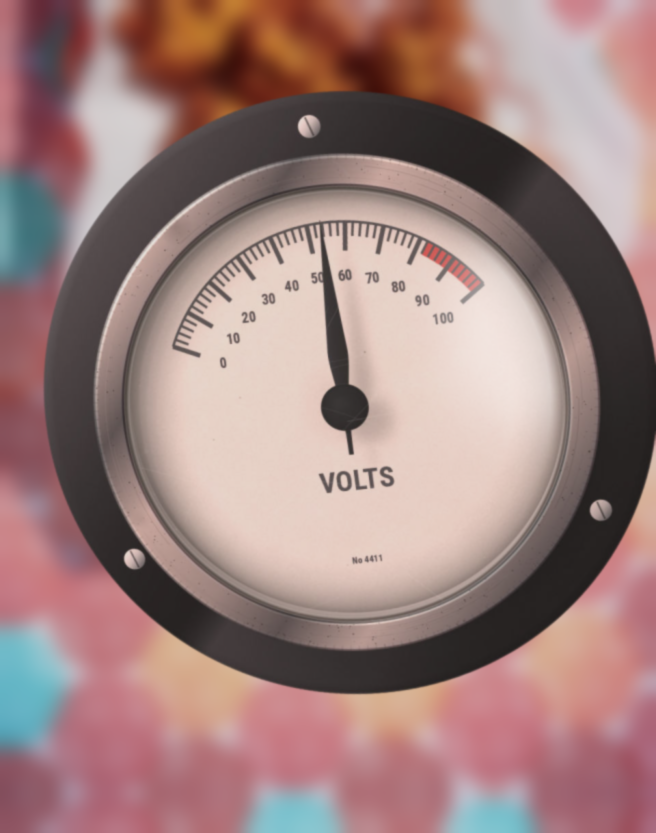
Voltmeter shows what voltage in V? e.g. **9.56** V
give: **54** V
